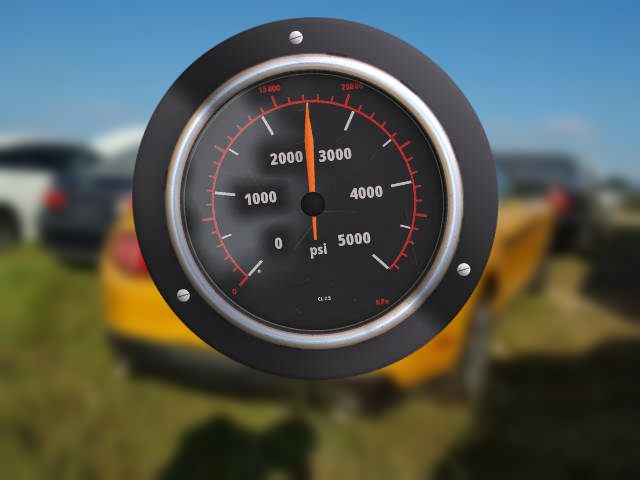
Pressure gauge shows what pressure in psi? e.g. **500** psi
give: **2500** psi
